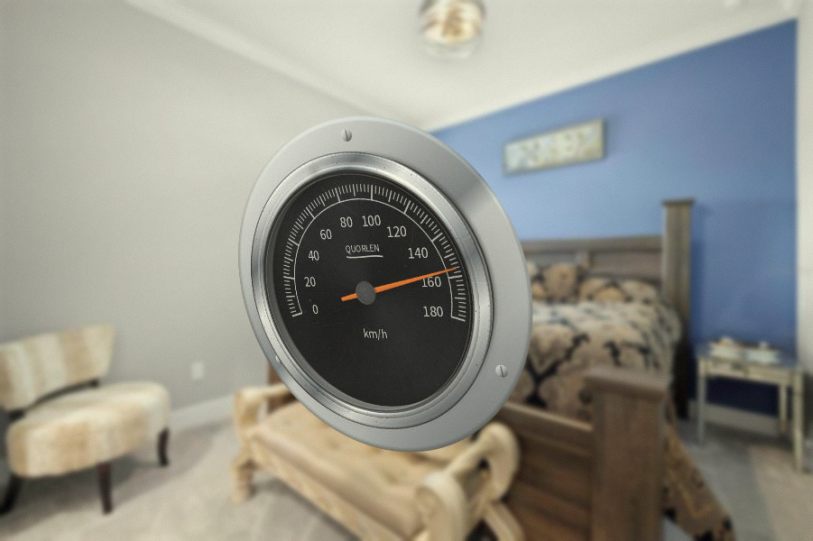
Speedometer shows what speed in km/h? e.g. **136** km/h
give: **156** km/h
